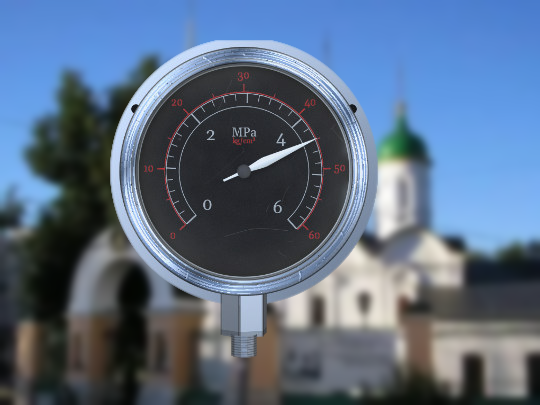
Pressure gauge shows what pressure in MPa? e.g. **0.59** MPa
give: **4.4** MPa
